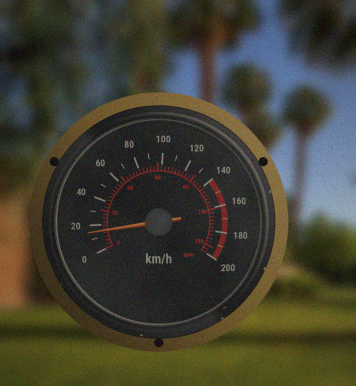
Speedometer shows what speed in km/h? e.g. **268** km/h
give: **15** km/h
